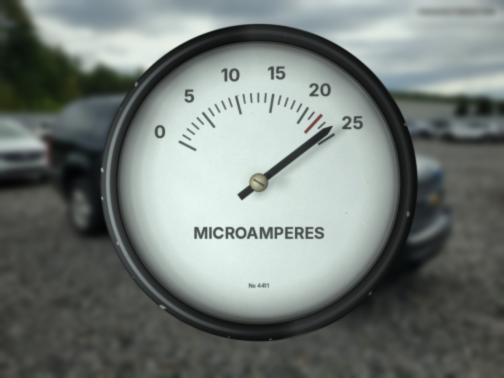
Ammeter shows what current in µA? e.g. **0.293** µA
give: **24** µA
